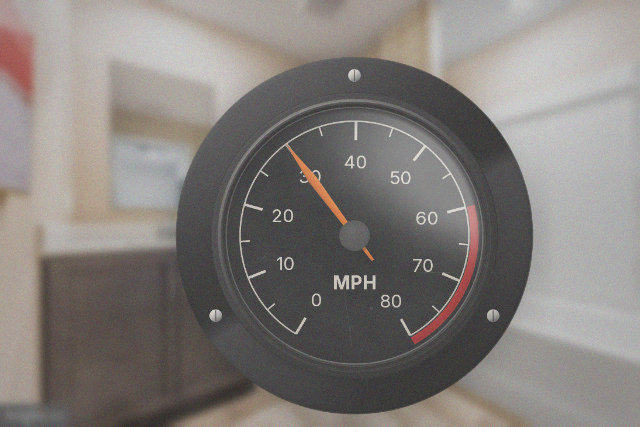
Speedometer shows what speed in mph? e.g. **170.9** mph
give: **30** mph
